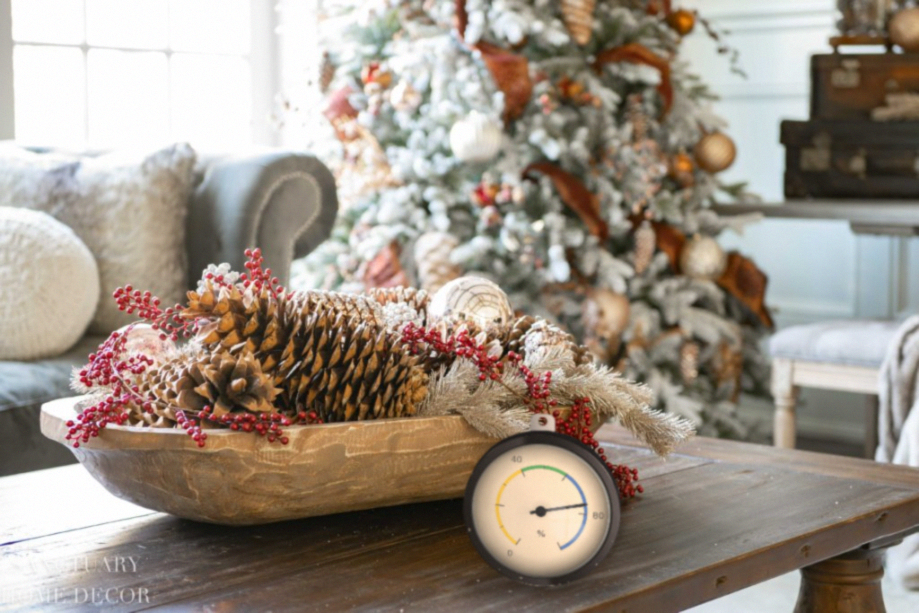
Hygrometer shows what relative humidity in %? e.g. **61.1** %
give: **75** %
